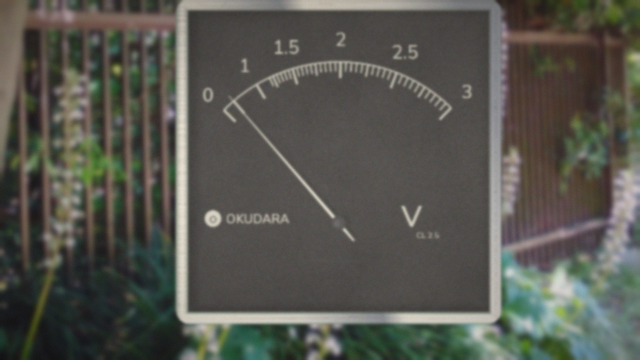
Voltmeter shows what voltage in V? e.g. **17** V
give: **0.5** V
